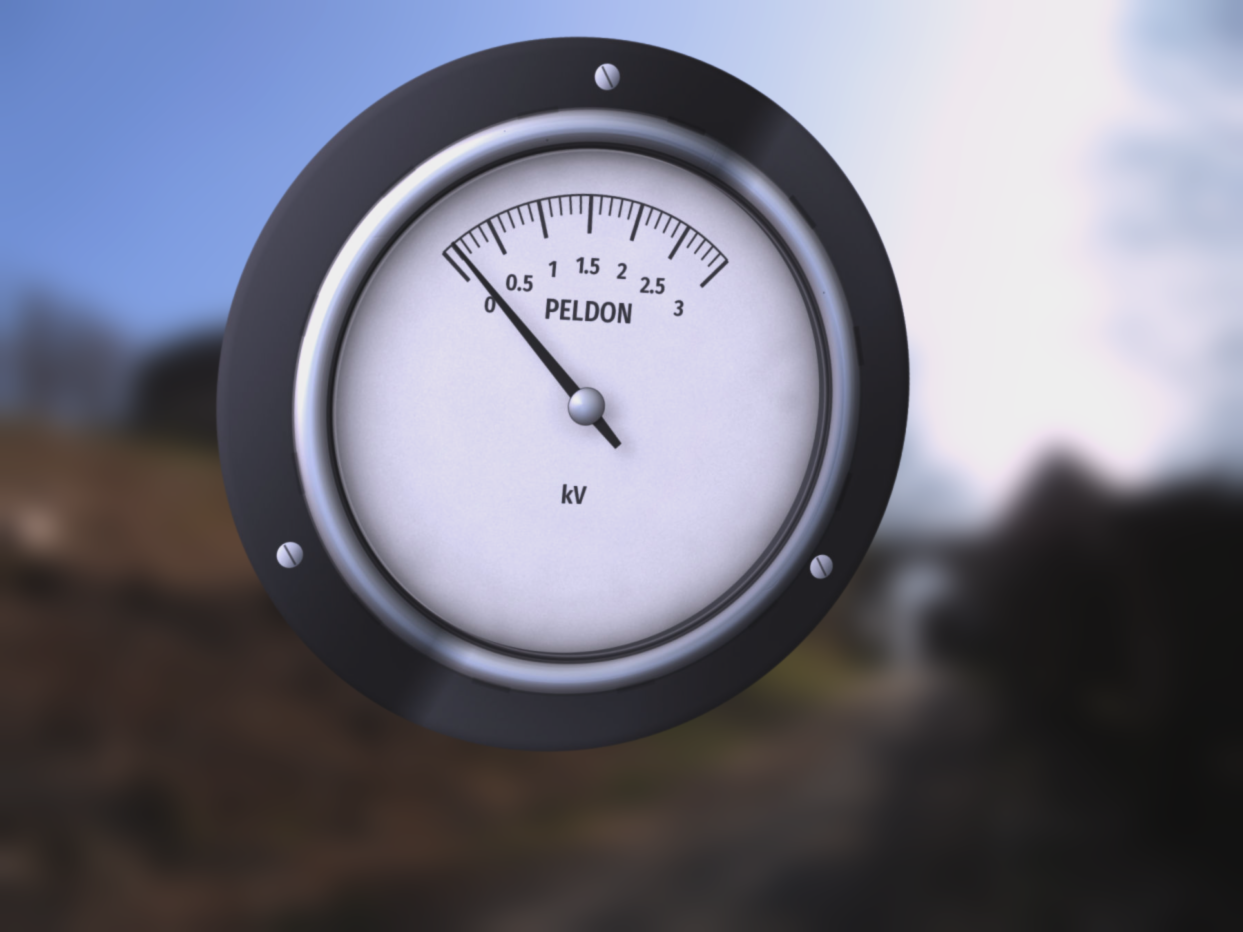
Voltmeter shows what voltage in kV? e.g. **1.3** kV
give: **0.1** kV
